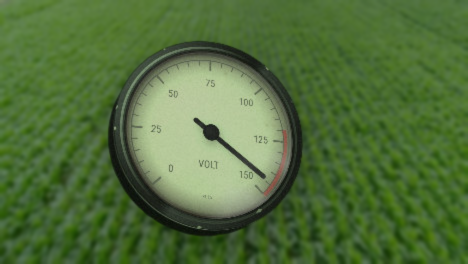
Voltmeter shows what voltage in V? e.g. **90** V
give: **145** V
